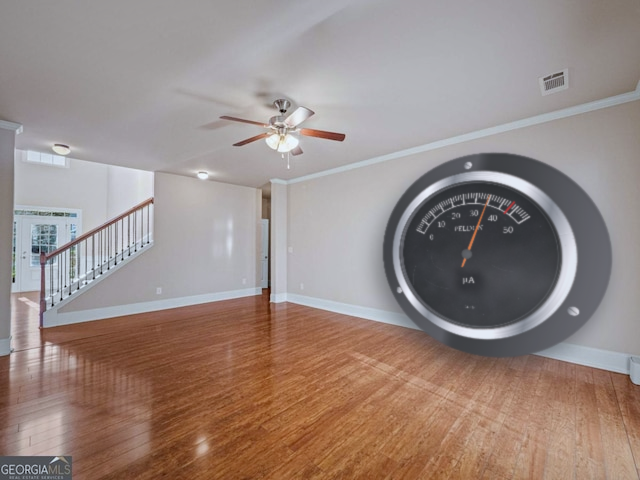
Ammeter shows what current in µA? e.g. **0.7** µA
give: **35** µA
